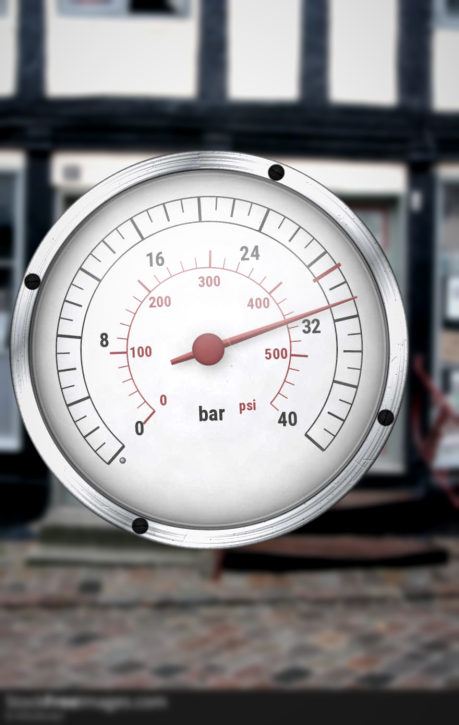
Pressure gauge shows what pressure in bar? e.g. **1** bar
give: **31** bar
